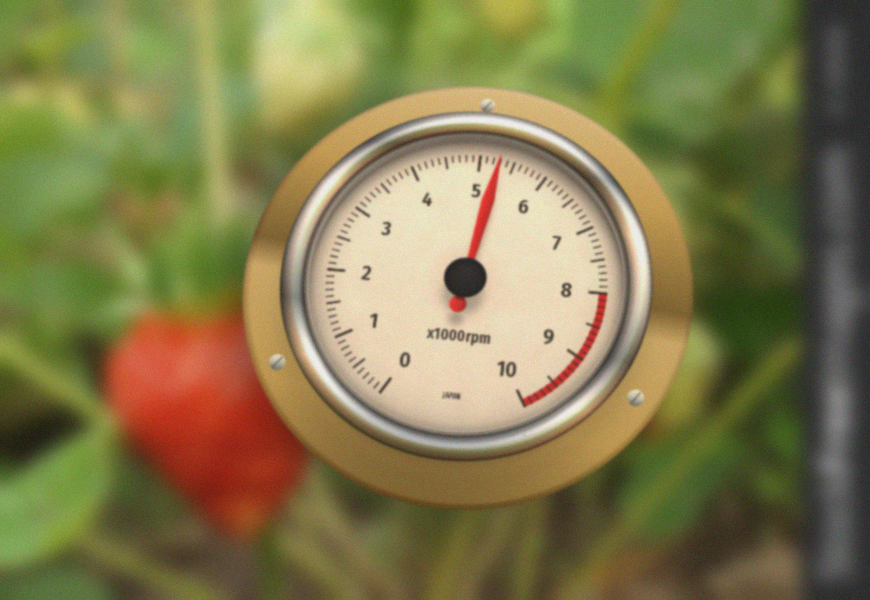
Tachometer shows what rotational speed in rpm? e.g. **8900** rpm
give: **5300** rpm
